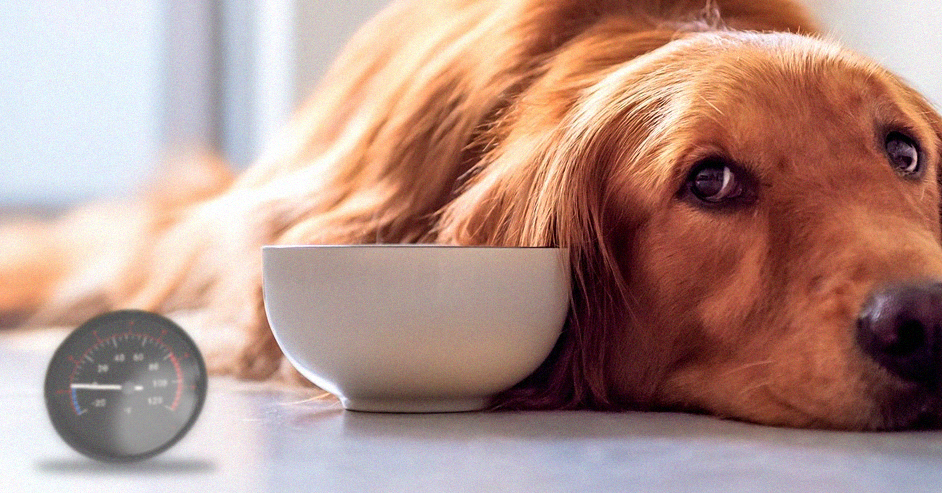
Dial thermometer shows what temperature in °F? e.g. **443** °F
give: **0** °F
